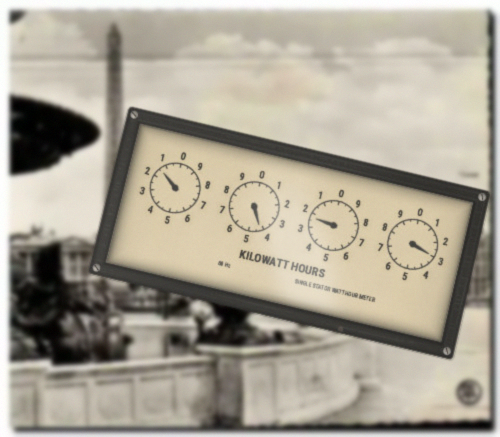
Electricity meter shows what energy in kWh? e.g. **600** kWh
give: **1423** kWh
